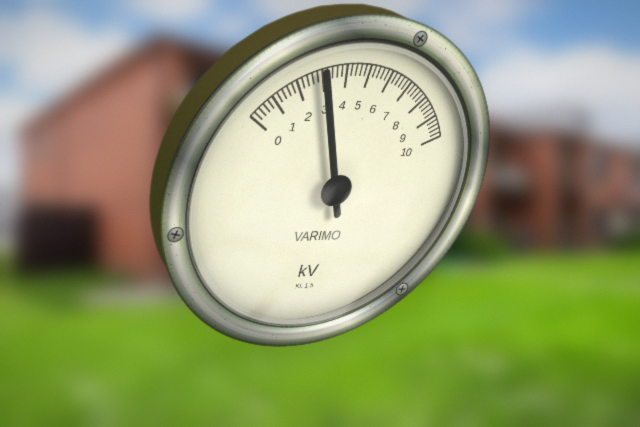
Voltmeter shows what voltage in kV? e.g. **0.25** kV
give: **3** kV
